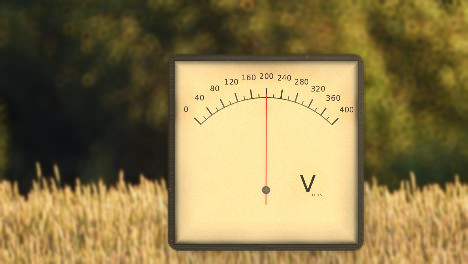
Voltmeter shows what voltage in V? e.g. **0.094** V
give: **200** V
